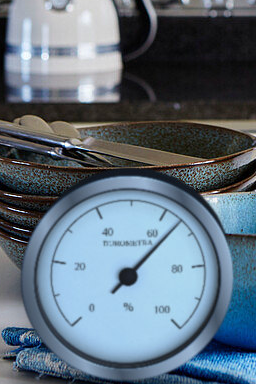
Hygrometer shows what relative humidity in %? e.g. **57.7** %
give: **65** %
